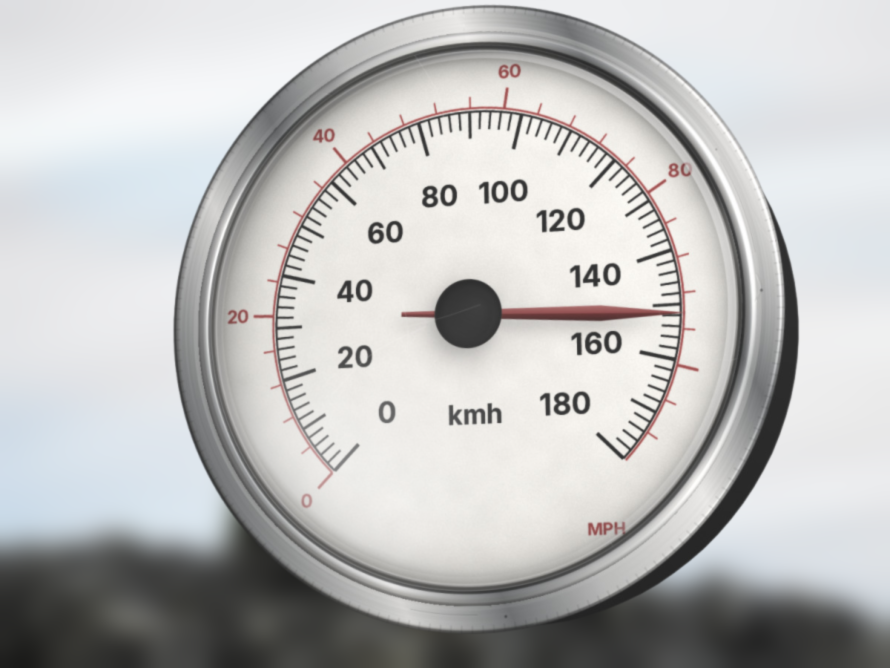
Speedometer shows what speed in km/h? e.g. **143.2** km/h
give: **152** km/h
